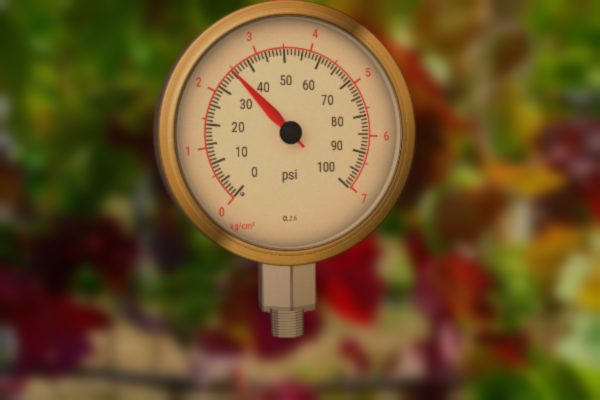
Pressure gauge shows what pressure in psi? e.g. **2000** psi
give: **35** psi
